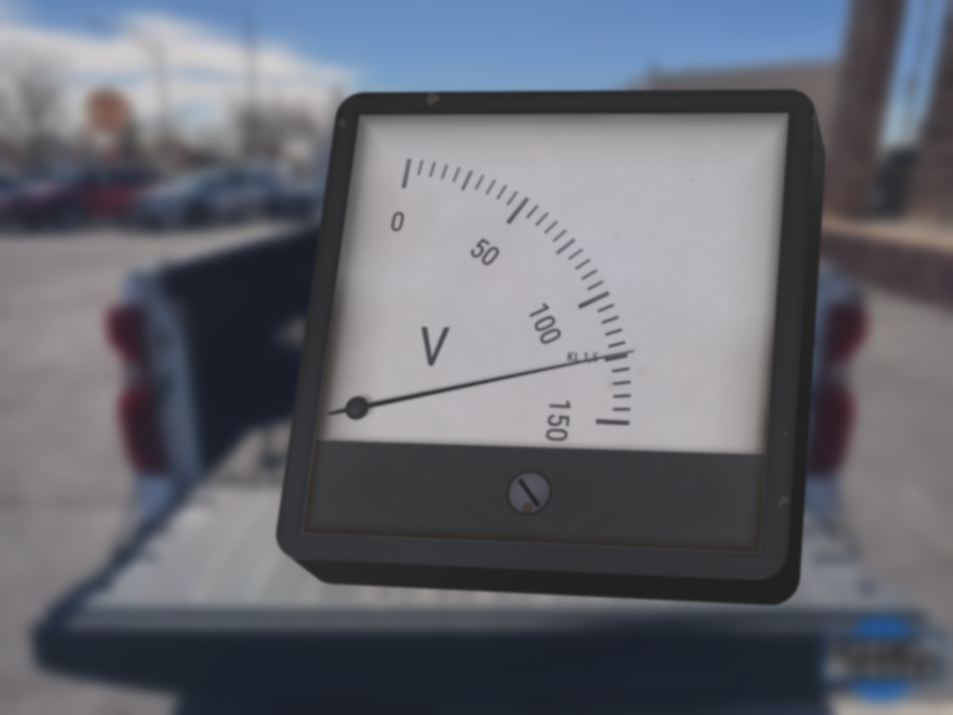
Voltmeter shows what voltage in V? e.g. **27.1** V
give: **125** V
